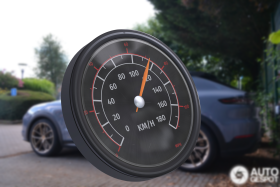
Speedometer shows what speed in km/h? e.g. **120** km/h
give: **115** km/h
